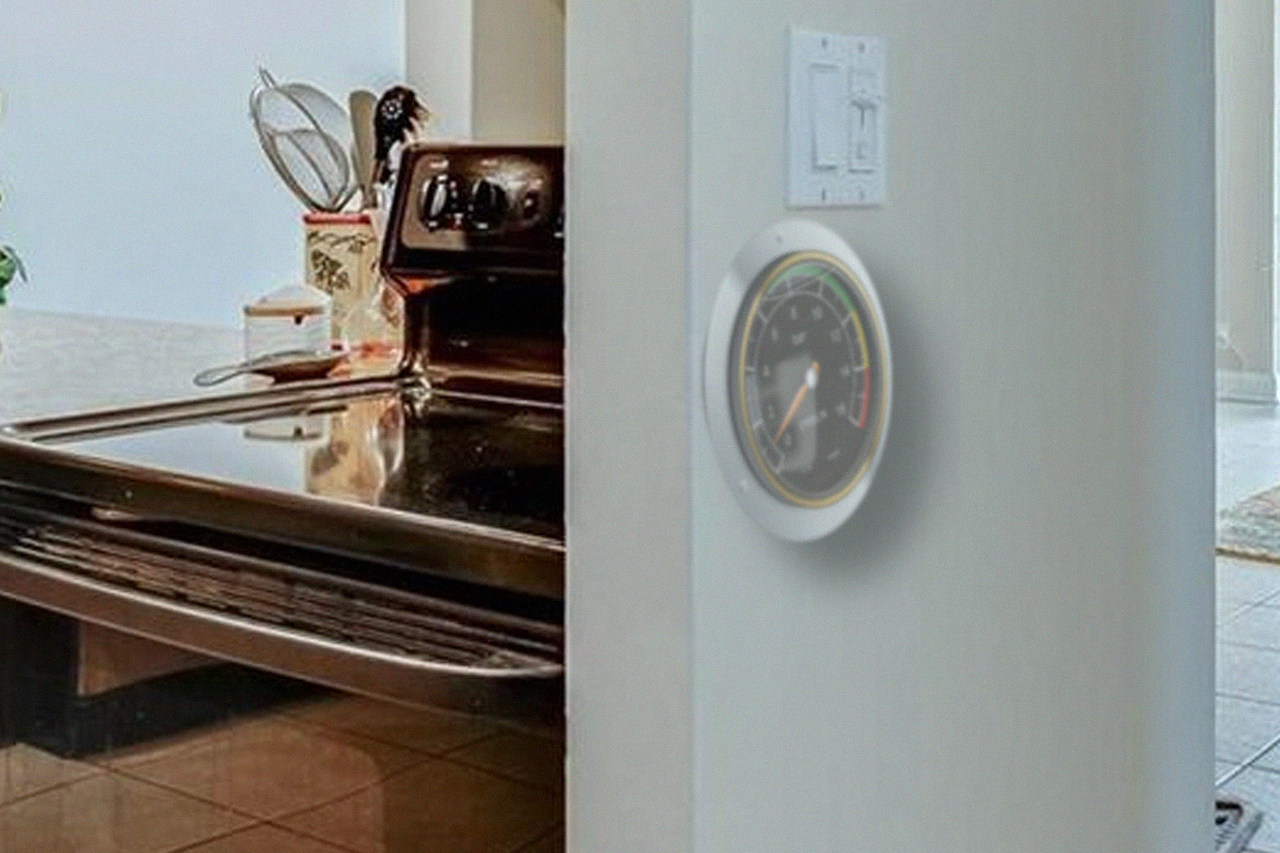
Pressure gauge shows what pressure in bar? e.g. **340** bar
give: **1** bar
